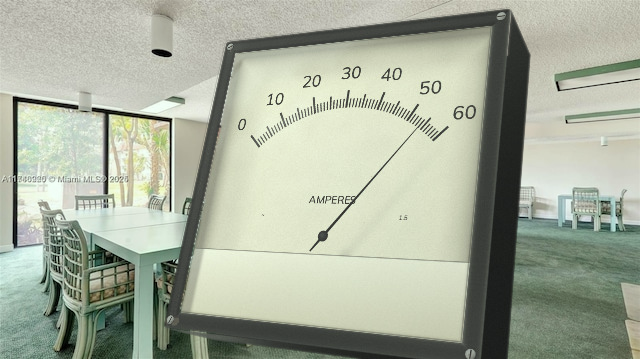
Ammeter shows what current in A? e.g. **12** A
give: **55** A
